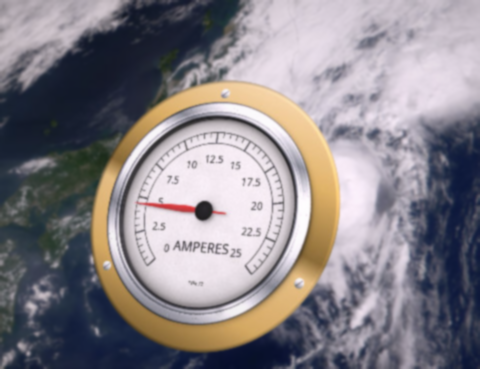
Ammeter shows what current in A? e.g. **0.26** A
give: **4.5** A
